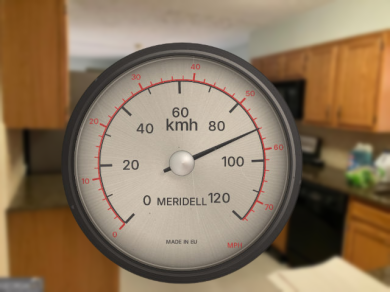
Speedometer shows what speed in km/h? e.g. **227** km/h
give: **90** km/h
